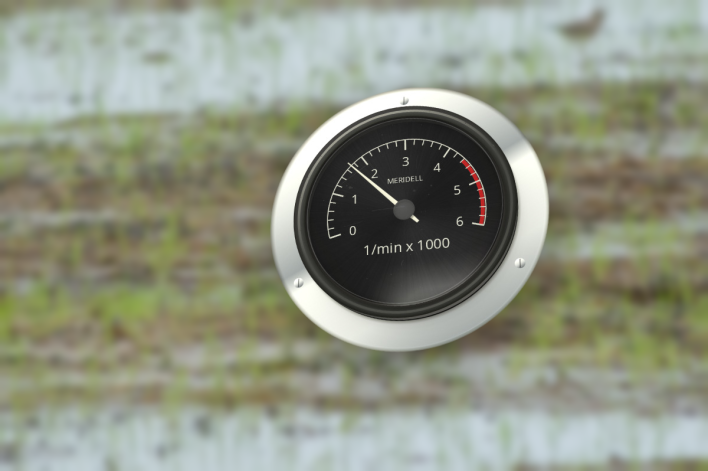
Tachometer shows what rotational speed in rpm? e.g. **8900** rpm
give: **1700** rpm
